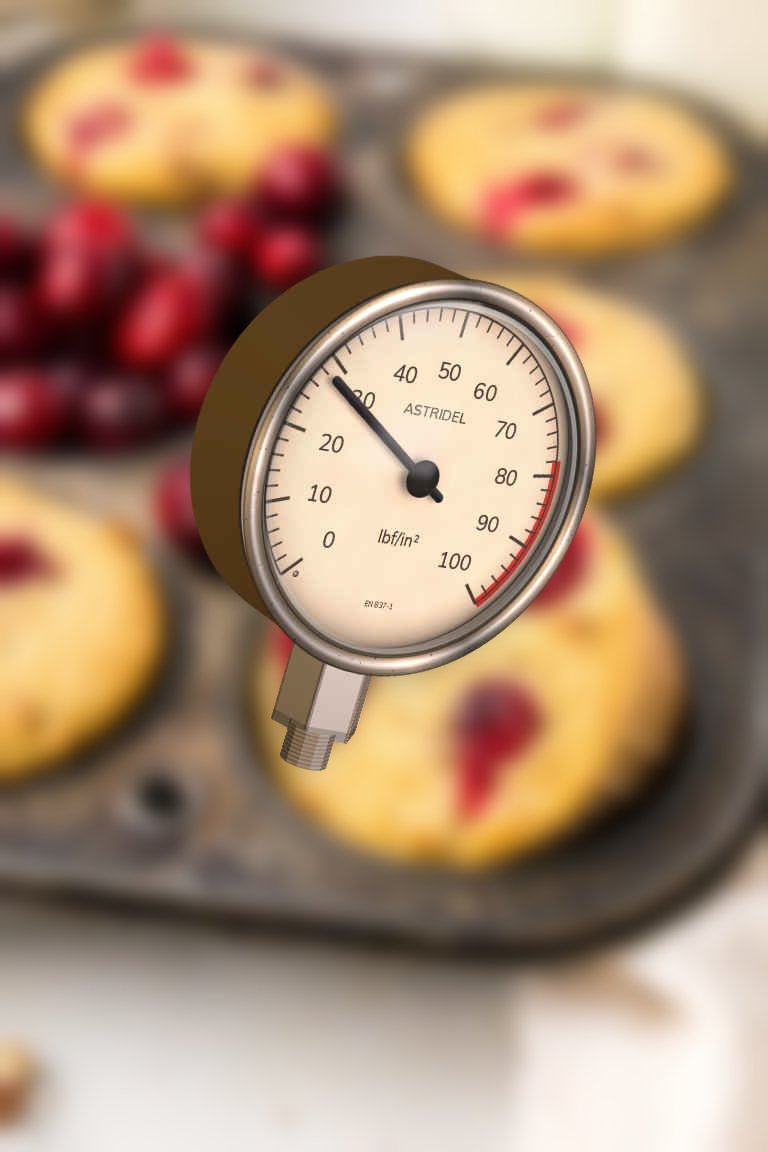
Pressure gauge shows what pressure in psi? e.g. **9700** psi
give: **28** psi
